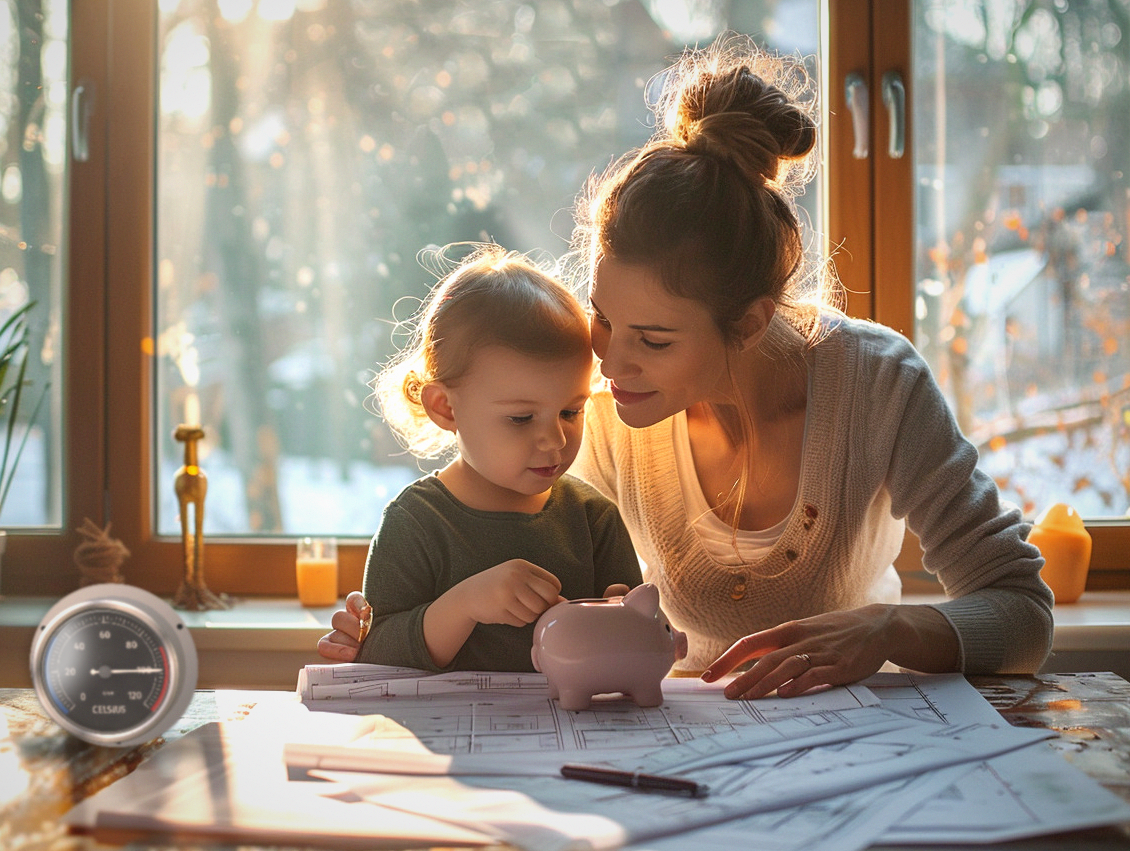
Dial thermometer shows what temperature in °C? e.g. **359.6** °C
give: **100** °C
